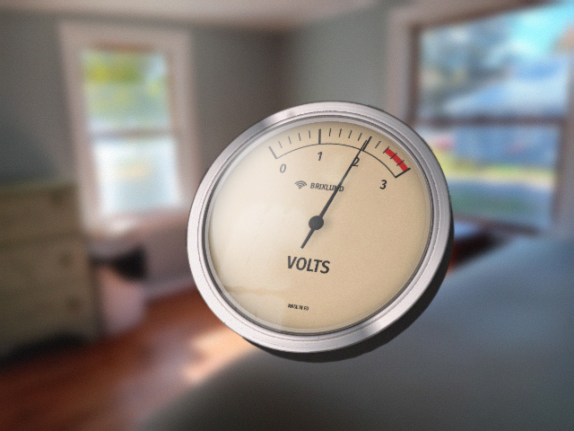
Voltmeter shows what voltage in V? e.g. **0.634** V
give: **2** V
